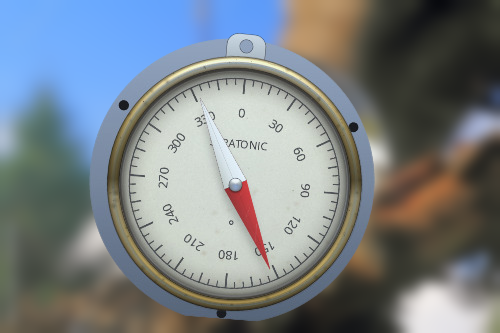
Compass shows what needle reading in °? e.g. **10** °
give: **152.5** °
